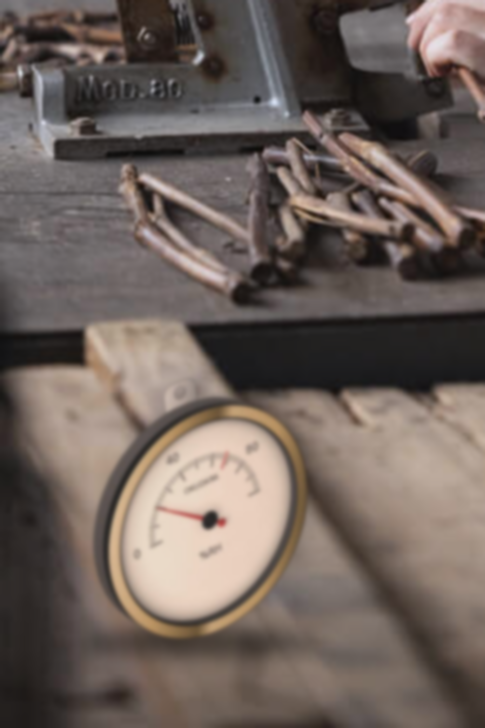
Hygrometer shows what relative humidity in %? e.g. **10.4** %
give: **20** %
